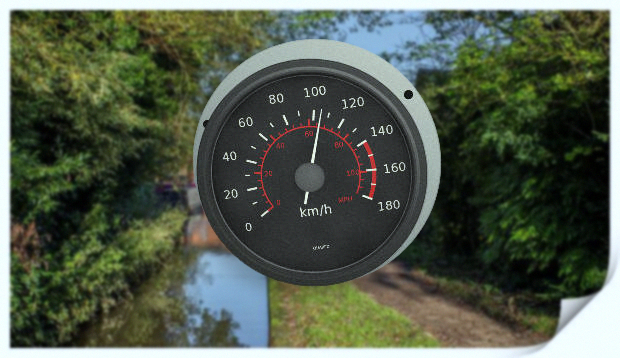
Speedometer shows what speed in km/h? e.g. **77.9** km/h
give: **105** km/h
